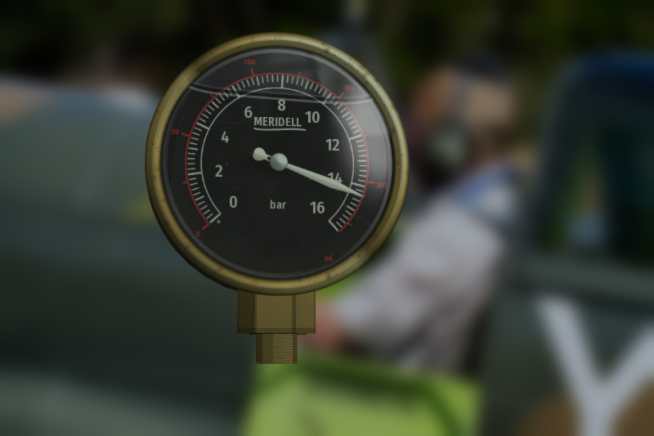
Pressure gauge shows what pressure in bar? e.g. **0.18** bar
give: **14.4** bar
